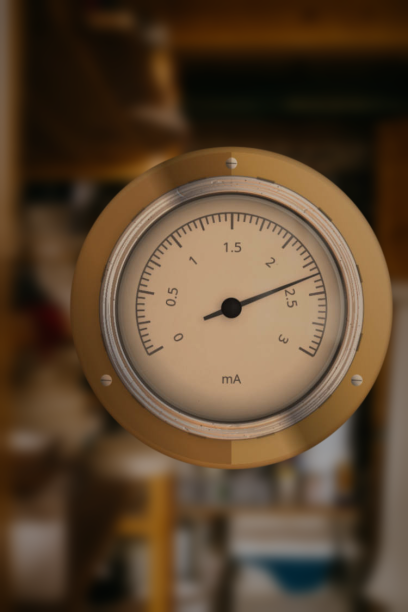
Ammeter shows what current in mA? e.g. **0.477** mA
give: **2.35** mA
